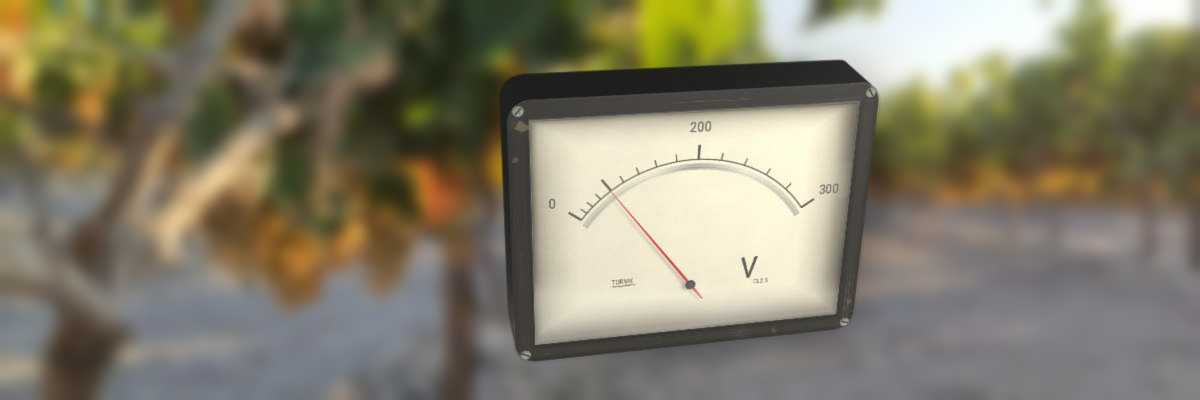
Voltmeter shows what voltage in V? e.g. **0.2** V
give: **100** V
